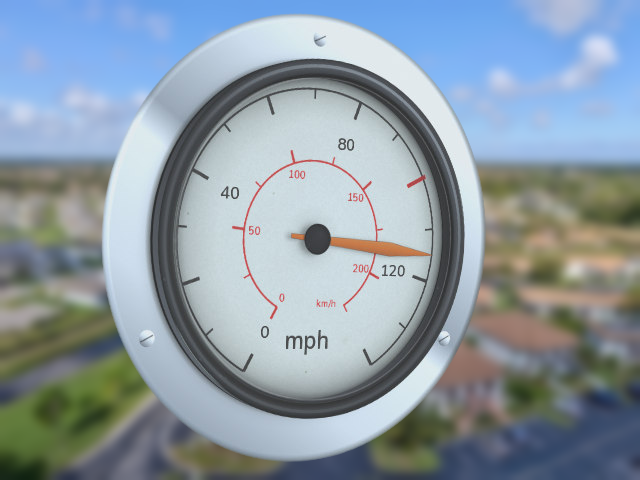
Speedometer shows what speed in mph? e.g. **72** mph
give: **115** mph
